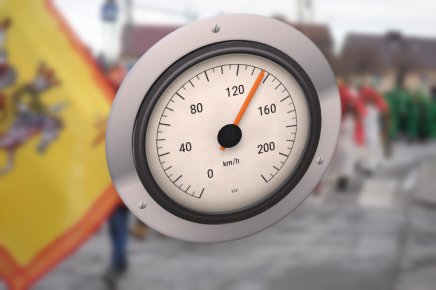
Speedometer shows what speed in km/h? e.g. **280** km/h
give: **135** km/h
